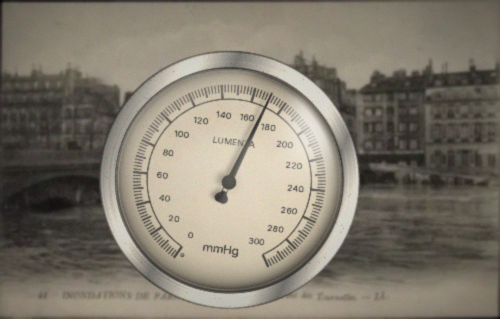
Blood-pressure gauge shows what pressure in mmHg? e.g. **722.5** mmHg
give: **170** mmHg
